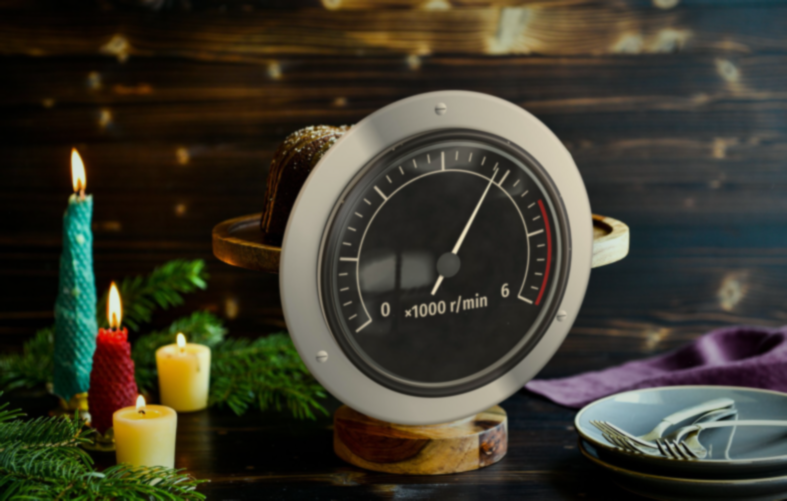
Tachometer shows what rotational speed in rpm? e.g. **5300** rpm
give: **3800** rpm
